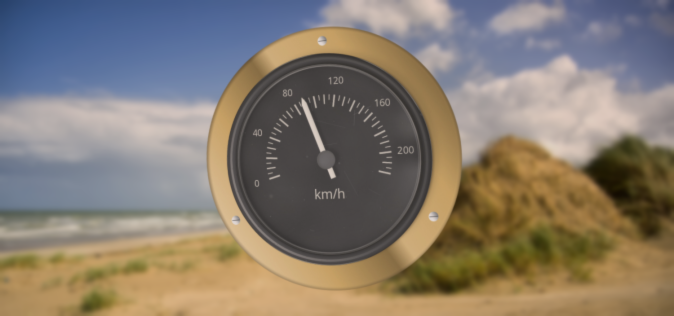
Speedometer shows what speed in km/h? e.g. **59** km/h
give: **90** km/h
